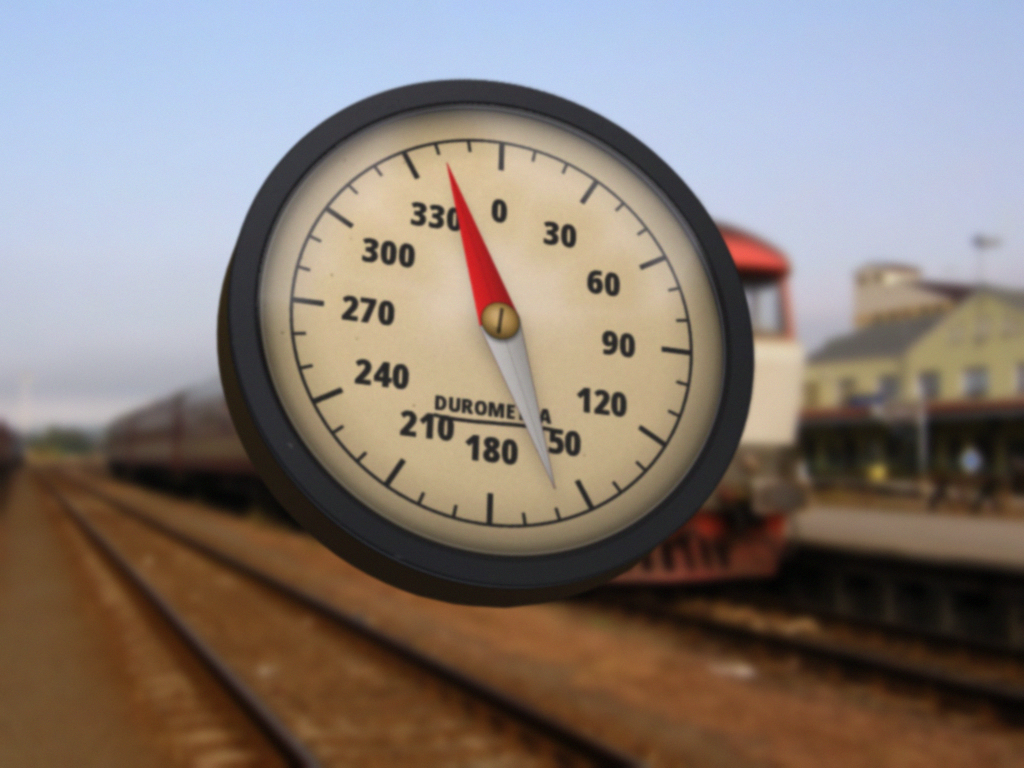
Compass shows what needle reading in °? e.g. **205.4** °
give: **340** °
